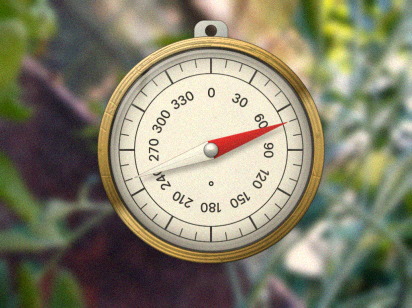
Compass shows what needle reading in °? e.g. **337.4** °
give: **70** °
